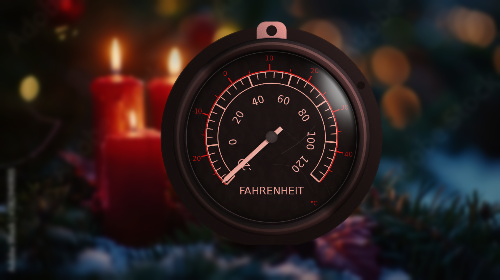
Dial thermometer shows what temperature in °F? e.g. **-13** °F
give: **-18** °F
